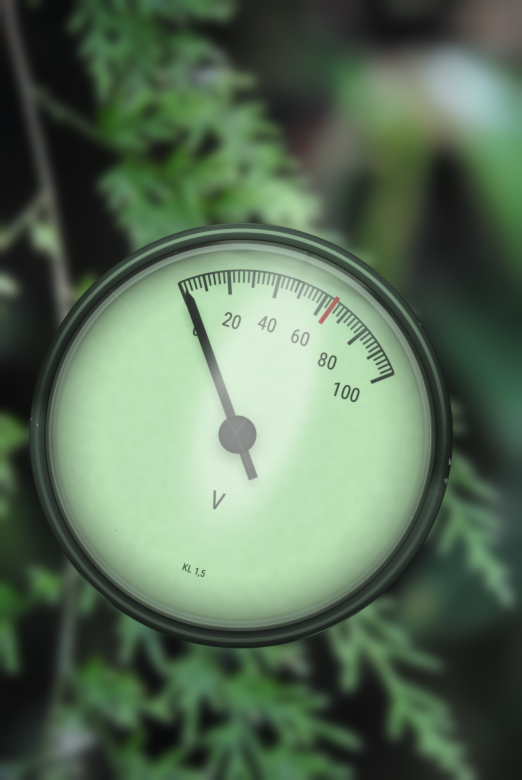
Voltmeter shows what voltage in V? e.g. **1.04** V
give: **2** V
